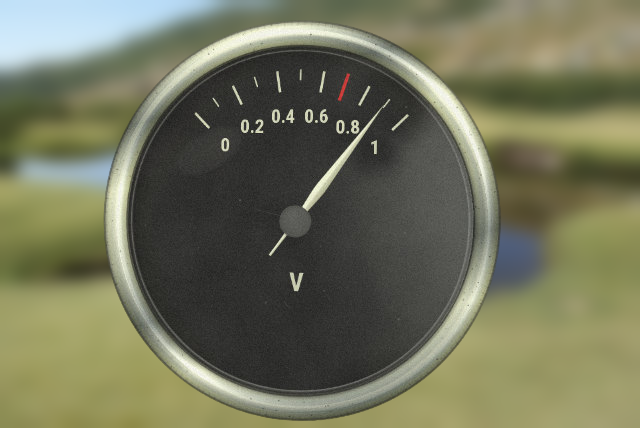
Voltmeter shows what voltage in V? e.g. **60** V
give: **0.9** V
